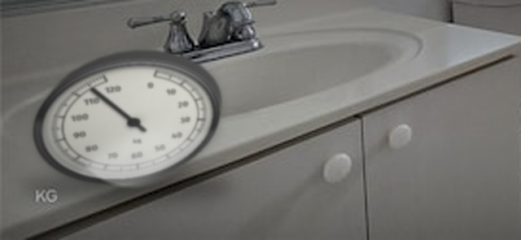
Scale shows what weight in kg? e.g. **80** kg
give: **115** kg
